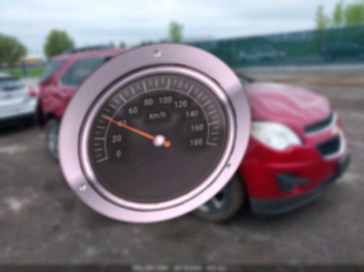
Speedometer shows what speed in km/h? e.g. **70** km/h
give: **40** km/h
